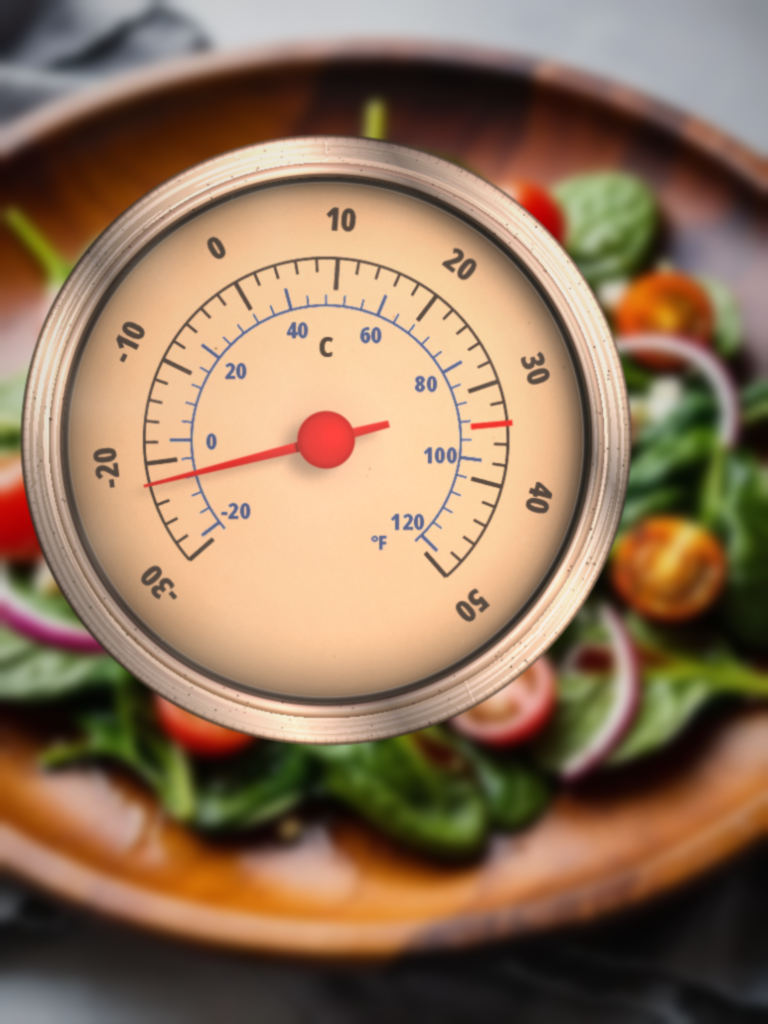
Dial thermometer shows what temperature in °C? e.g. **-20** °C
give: **-22** °C
